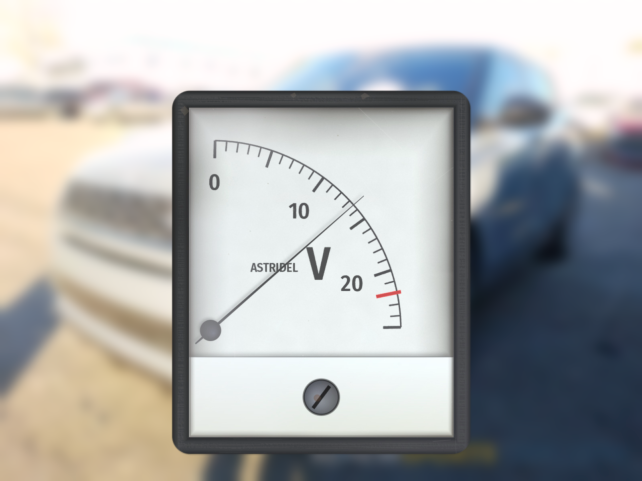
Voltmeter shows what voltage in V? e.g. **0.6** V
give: **13.5** V
